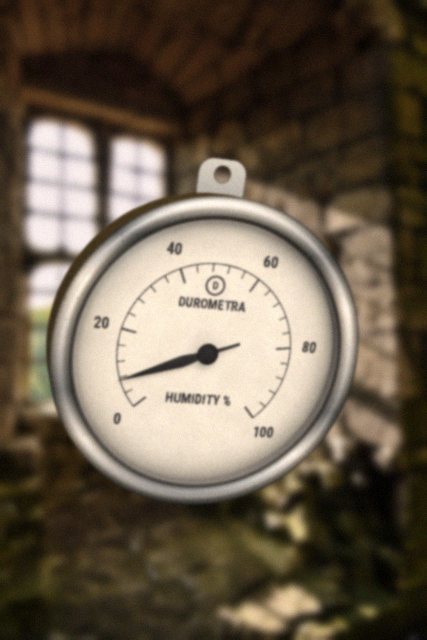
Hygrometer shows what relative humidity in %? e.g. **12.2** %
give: **8** %
